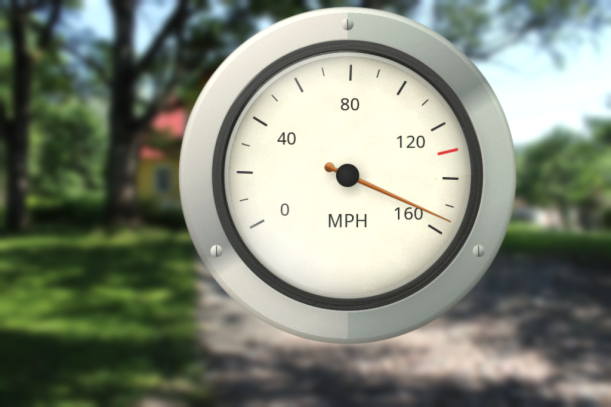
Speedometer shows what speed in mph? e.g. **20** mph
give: **155** mph
